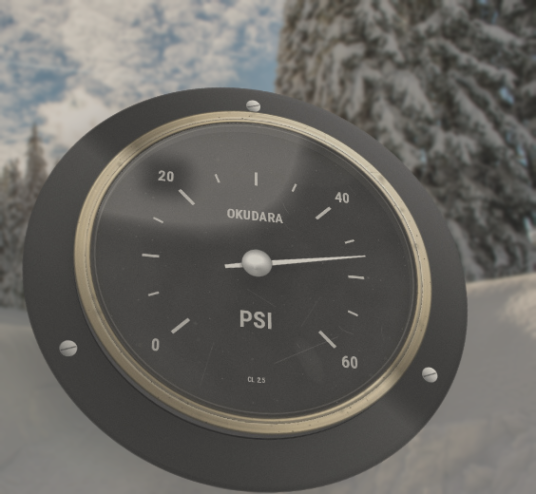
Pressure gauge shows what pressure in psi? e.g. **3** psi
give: **47.5** psi
